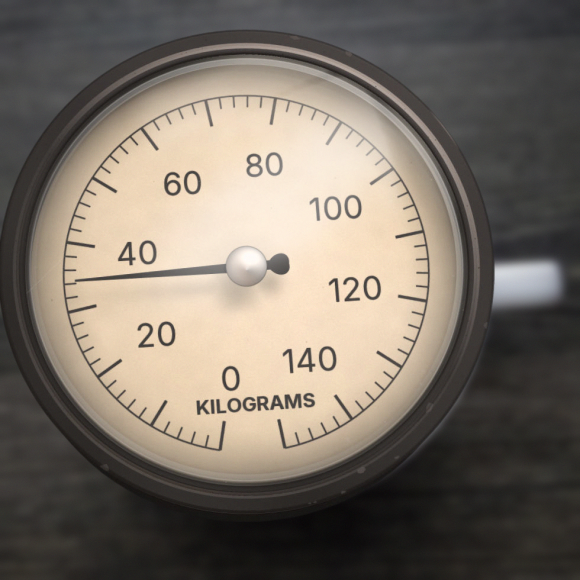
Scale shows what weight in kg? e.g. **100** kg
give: **34** kg
